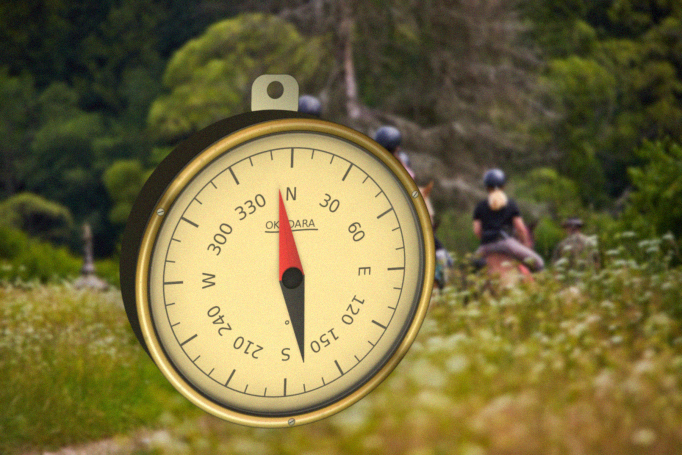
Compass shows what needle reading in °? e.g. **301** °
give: **350** °
